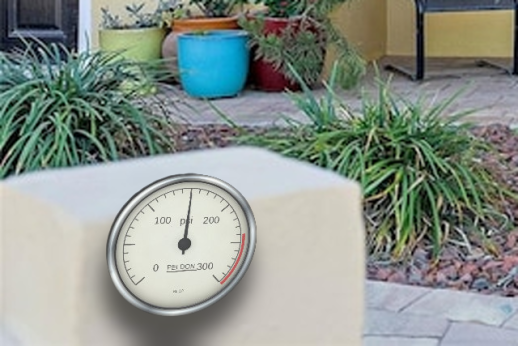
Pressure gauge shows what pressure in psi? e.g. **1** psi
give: **150** psi
